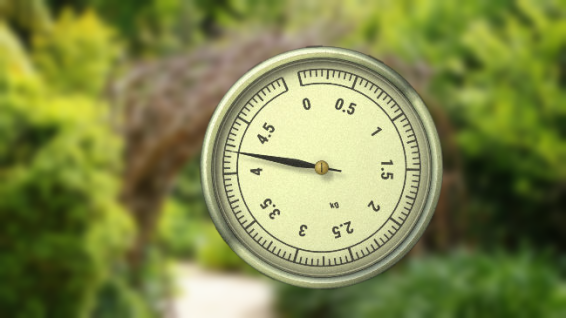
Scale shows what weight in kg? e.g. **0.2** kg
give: **4.2** kg
